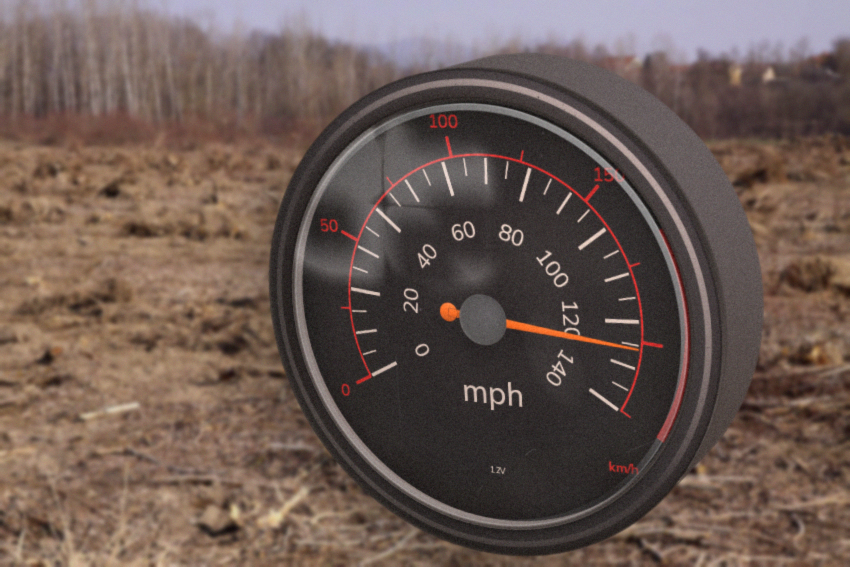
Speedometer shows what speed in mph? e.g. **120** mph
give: **125** mph
